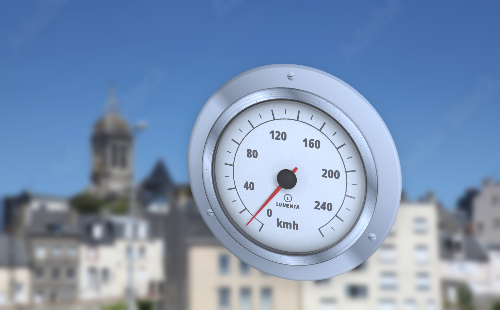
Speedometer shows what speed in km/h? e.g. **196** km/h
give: **10** km/h
